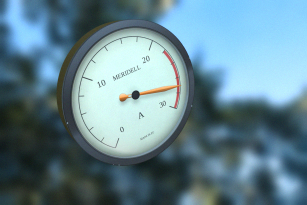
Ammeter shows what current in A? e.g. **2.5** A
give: **27** A
